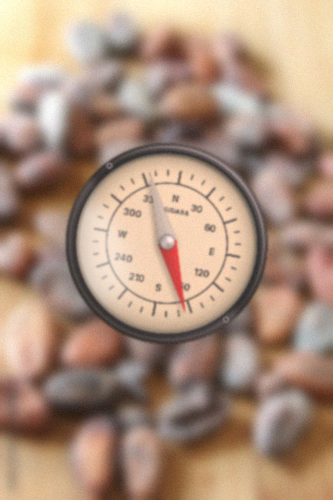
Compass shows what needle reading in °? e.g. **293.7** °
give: **155** °
